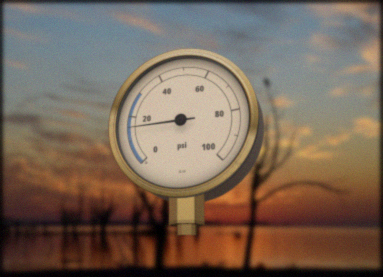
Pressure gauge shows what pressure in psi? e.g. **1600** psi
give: **15** psi
